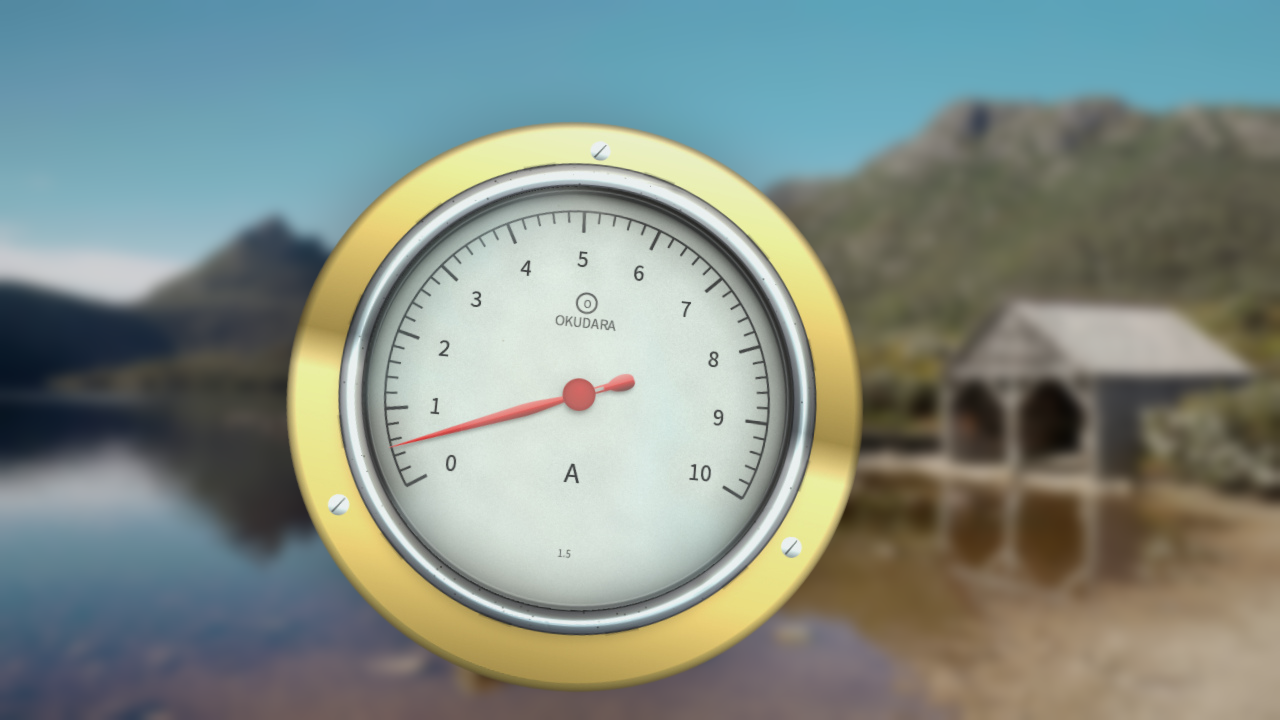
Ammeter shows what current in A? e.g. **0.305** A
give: **0.5** A
